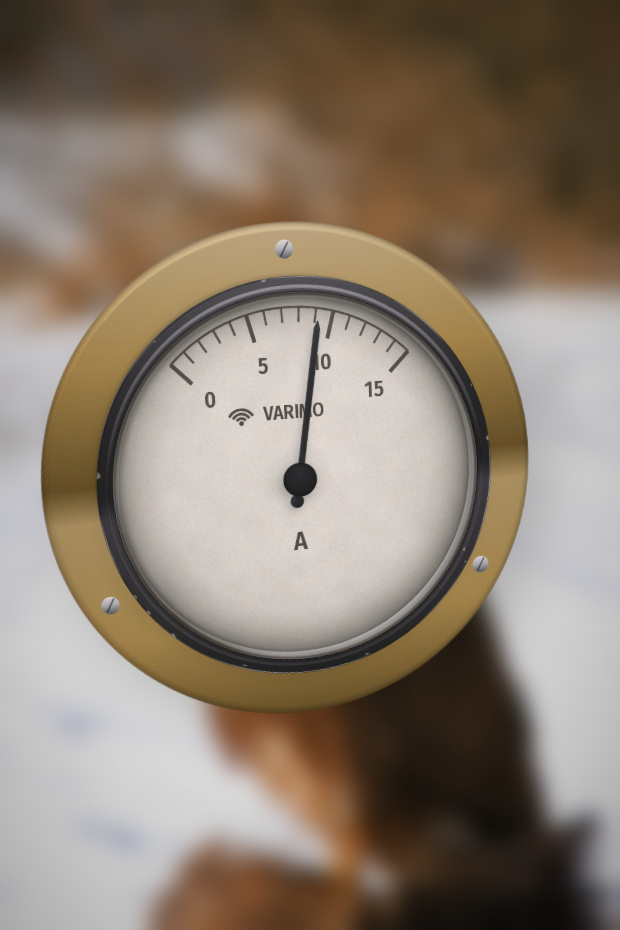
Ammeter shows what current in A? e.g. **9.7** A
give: **9** A
